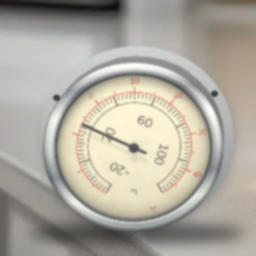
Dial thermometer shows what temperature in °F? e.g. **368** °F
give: **20** °F
